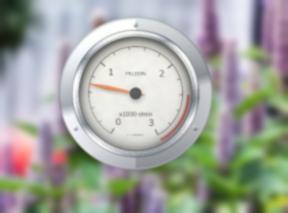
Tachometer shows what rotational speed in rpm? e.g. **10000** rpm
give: **700** rpm
